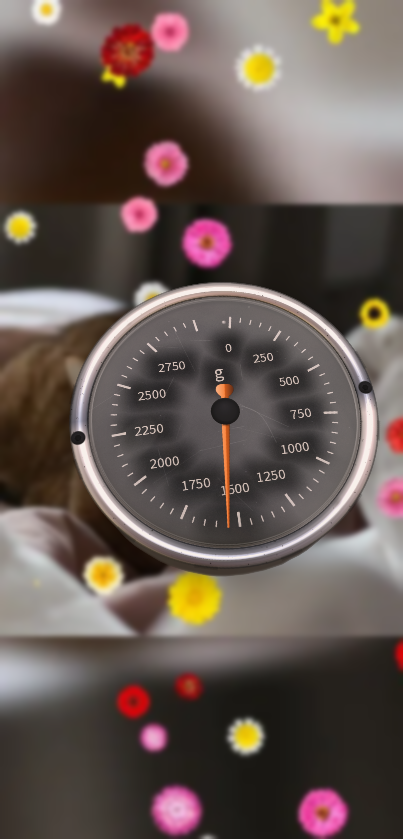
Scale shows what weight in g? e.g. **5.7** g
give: **1550** g
